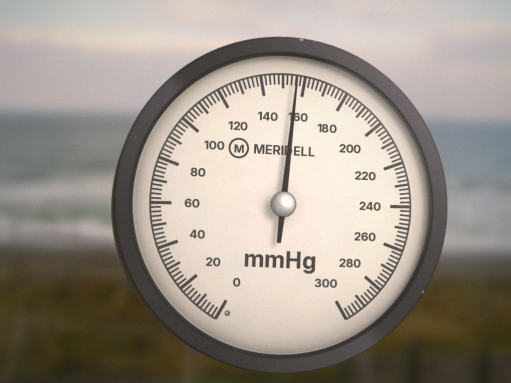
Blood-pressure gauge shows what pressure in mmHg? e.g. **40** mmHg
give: **156** mmHg
